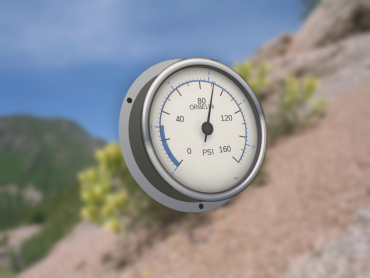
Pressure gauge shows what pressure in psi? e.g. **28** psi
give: **90** psi
